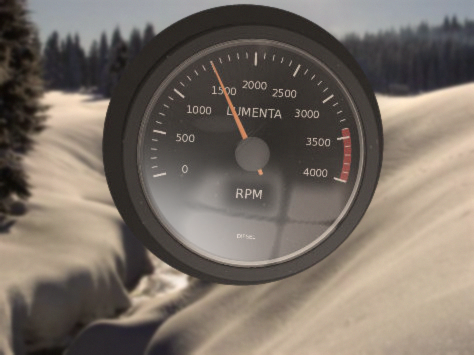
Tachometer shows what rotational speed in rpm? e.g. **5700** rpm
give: **1500** rpm
